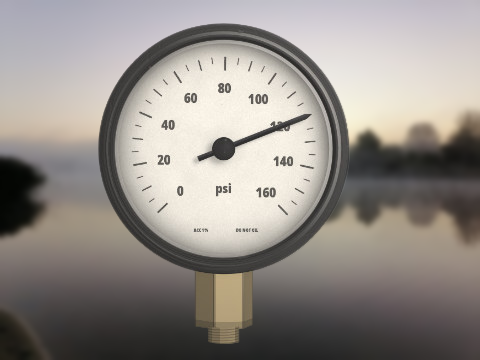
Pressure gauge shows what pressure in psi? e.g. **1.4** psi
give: **120** psi
